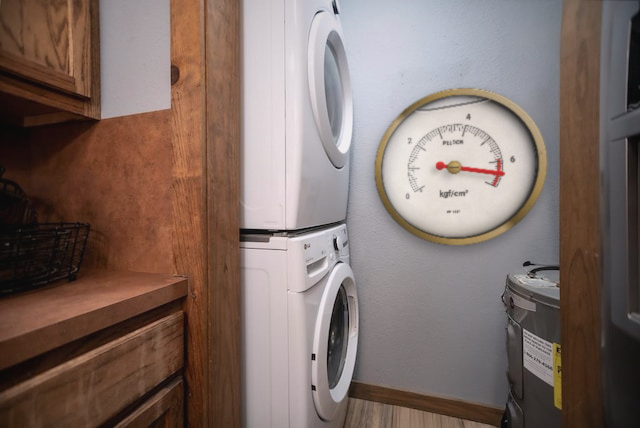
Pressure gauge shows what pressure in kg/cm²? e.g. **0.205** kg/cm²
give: **6.5** kg/cm²
